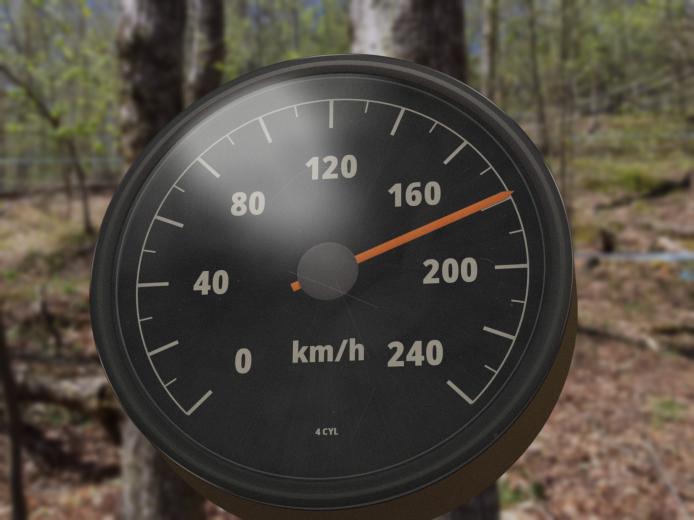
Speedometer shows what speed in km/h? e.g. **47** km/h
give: **180** km/h
